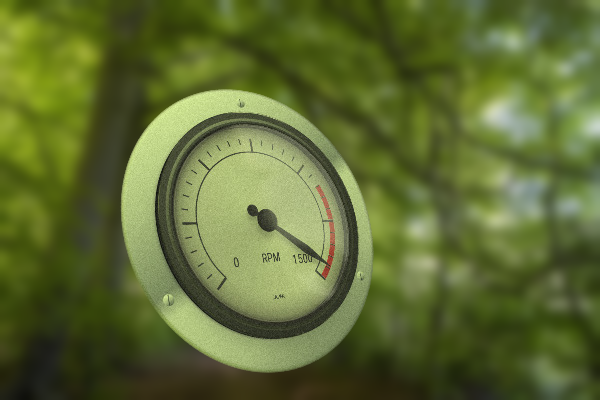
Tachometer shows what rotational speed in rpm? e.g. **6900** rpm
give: **1450** rpm
